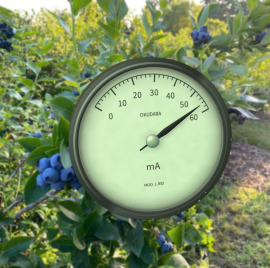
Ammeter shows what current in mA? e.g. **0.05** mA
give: **56** mA
